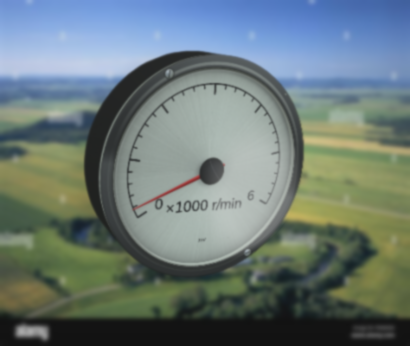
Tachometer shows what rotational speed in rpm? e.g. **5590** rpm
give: **200** rpm
